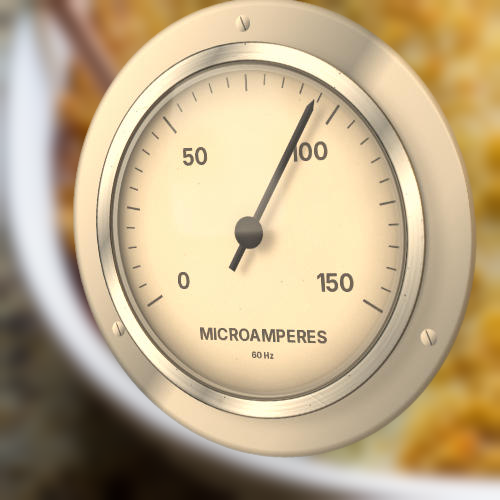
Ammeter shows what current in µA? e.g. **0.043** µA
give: **95** µA
